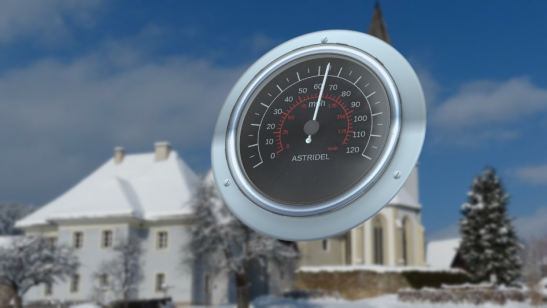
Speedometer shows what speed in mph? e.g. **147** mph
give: **65** mph
